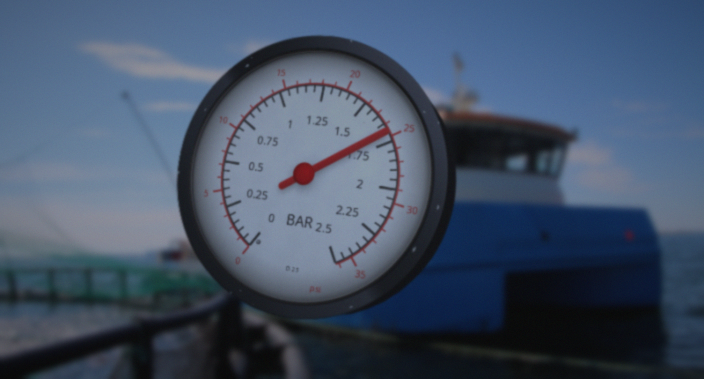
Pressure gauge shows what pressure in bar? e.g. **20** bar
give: **1.7** bar
